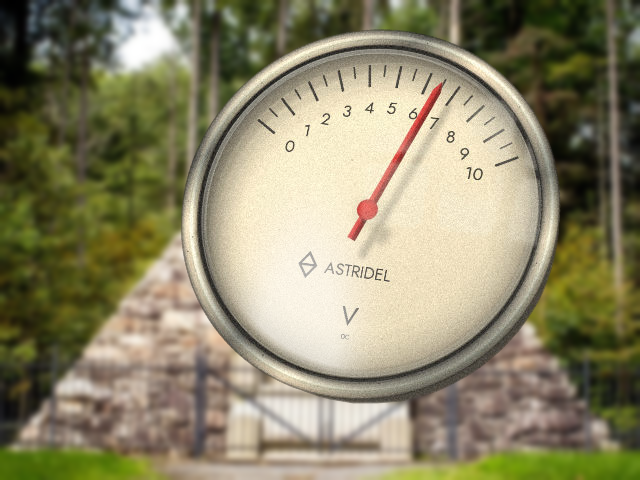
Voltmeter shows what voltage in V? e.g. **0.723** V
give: **6.5** V
